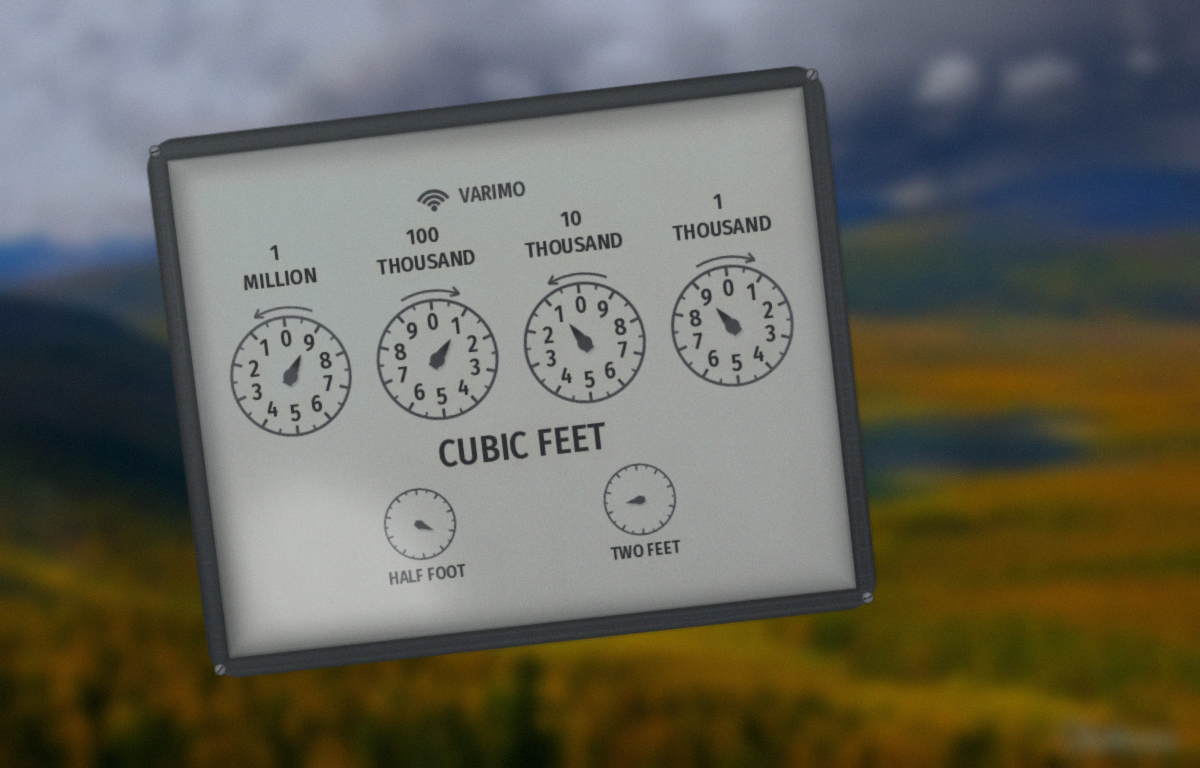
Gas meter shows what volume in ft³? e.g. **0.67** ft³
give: **910900** ft³
